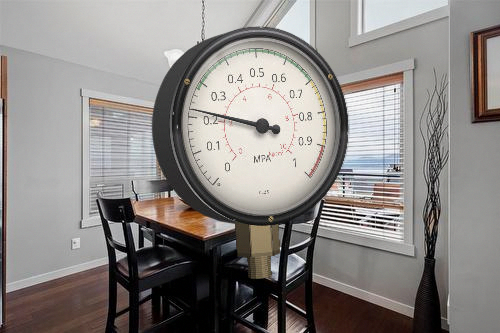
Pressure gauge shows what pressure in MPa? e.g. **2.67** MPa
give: **0.22** MPa
